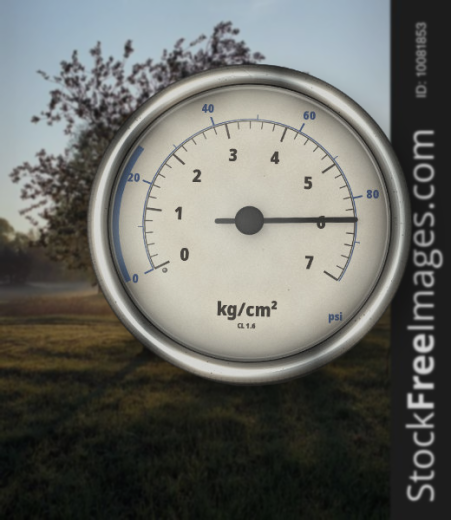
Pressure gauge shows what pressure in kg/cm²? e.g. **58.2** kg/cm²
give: **6** kg/cm²
